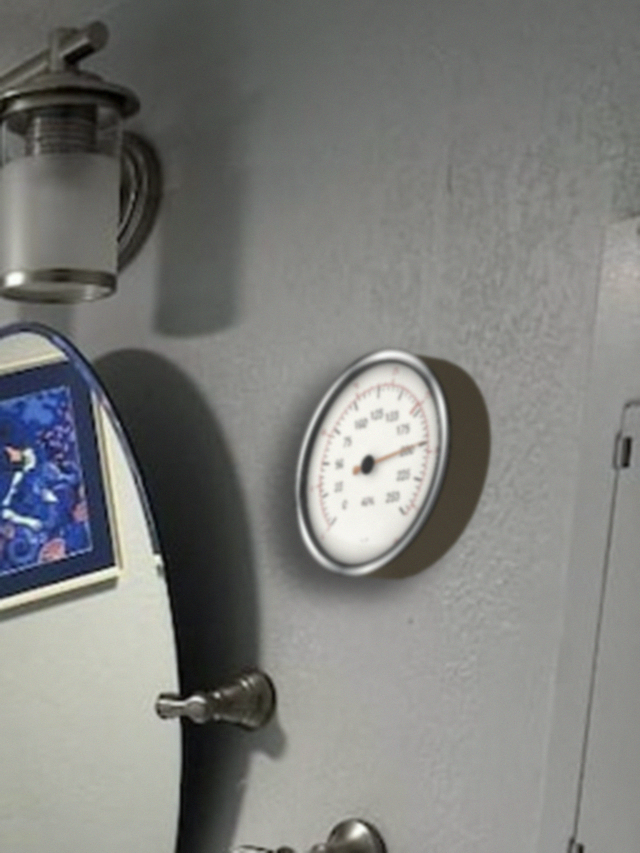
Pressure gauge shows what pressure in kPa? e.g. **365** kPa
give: **200** kPa
